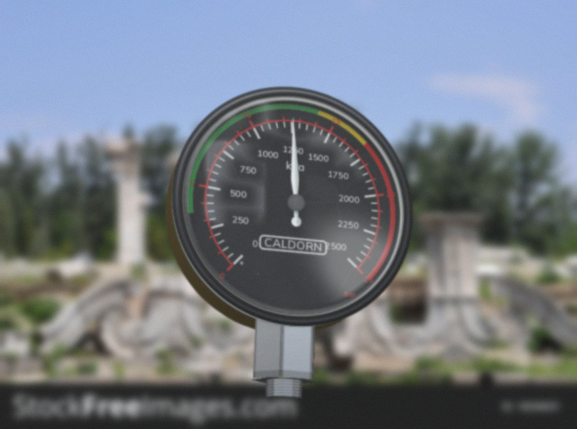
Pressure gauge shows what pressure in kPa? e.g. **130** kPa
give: **1250** kPa
